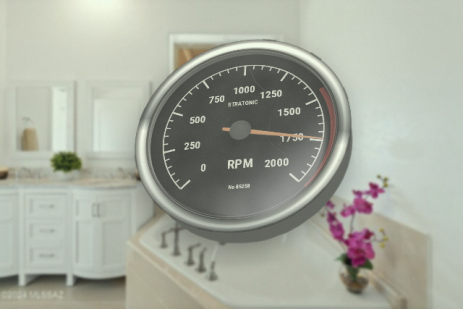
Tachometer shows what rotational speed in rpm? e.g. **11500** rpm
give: **1750** rpm
